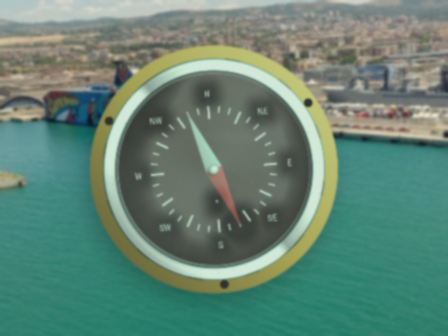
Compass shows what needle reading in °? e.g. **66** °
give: **160** °
